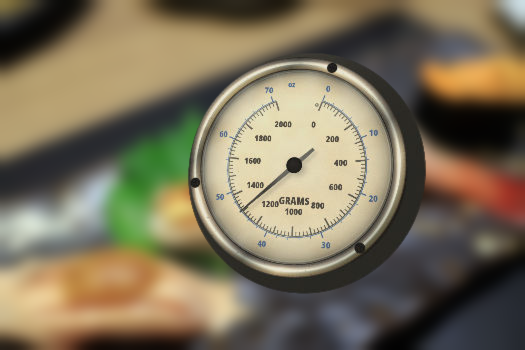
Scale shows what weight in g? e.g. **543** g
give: **1300** g
